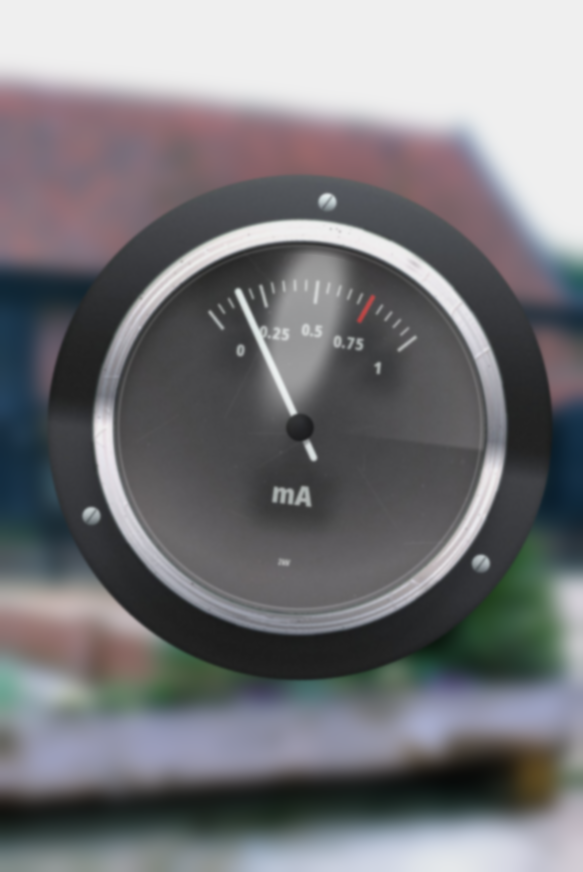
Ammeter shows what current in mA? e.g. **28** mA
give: **0.15** mA
